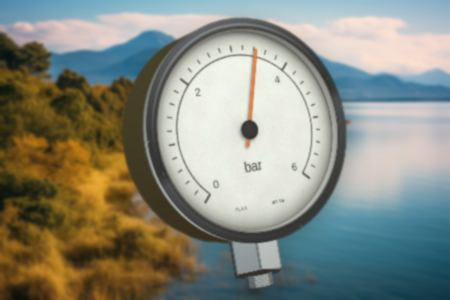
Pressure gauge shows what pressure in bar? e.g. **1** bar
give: **3.4** bar
